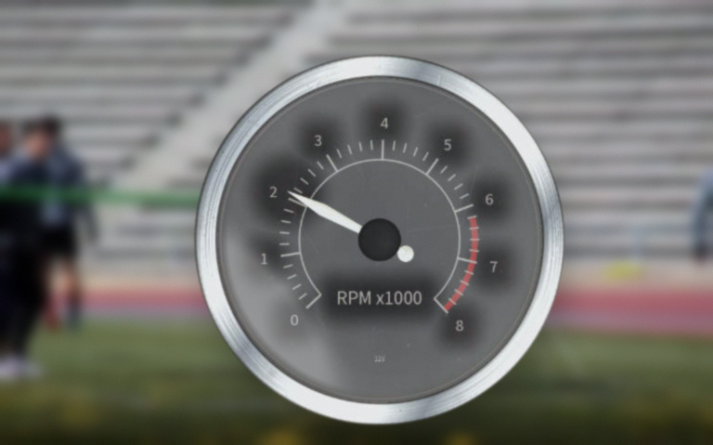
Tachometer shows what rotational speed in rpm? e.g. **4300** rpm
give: **2100** rpm
